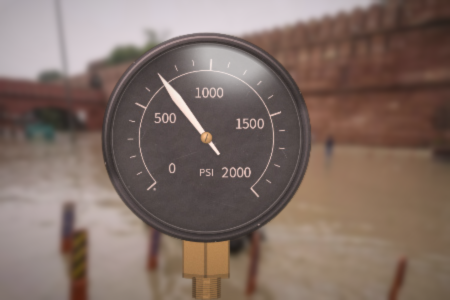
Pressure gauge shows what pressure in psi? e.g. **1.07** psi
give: **700** psi
